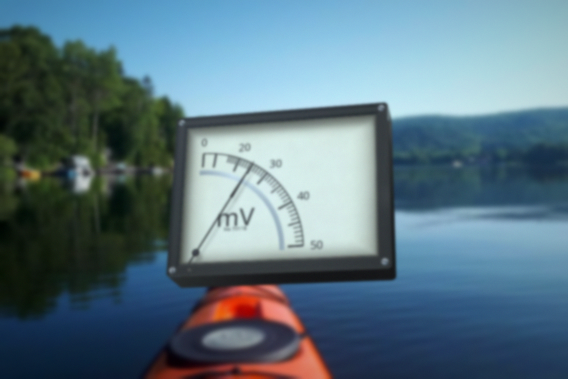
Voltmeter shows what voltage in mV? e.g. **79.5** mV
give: **25** mV
